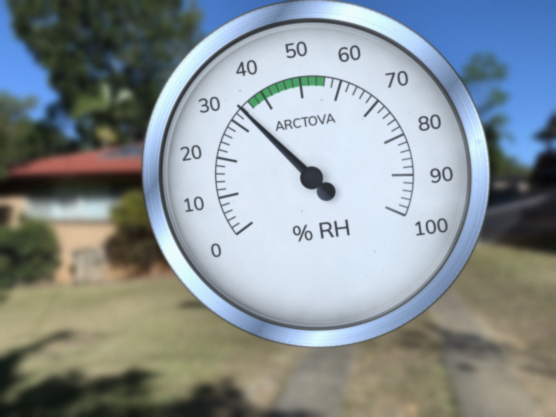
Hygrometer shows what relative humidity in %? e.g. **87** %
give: **34** %
